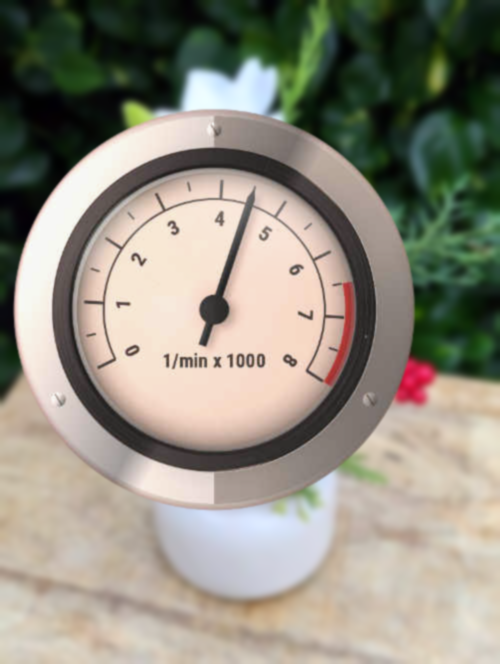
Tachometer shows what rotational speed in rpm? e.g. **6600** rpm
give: **4500** rpm
